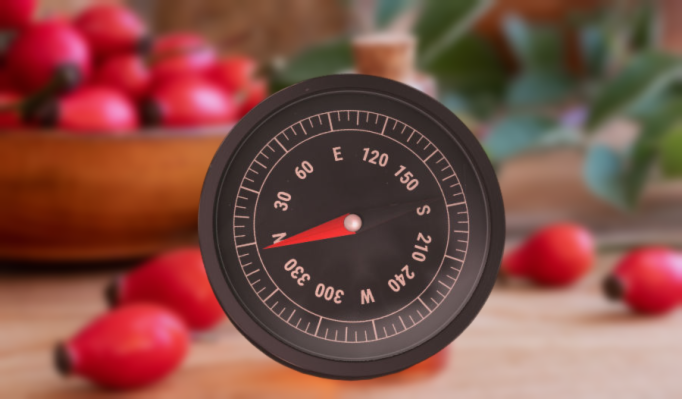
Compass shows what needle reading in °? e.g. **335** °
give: **355** °
